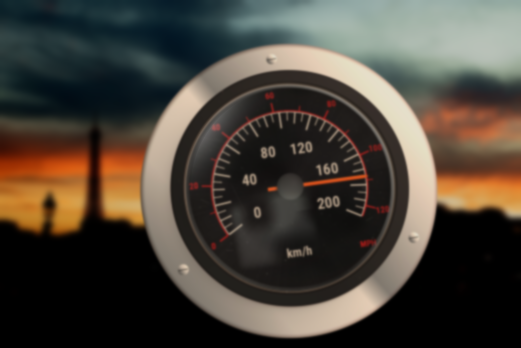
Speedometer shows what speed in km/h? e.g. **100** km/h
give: **175** km/h
